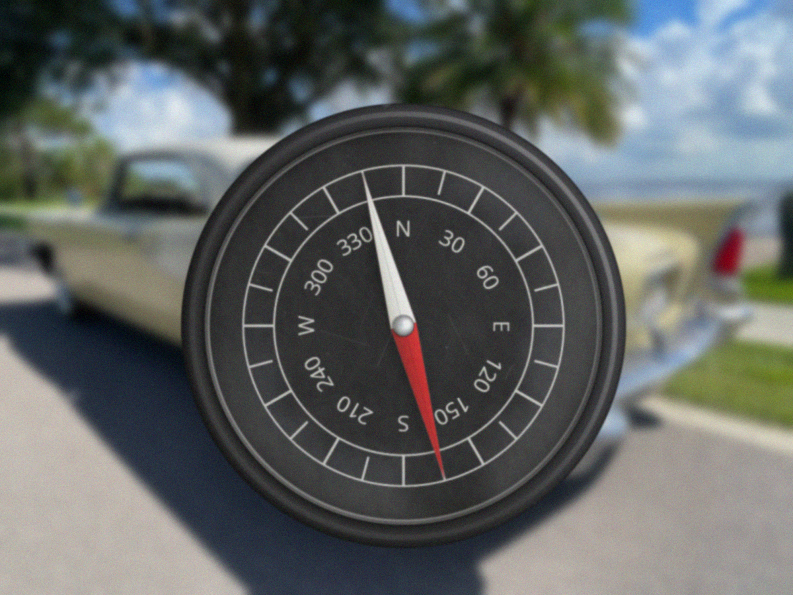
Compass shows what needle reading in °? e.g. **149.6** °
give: **165** °
